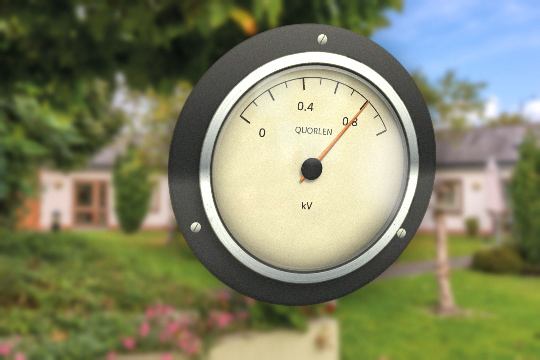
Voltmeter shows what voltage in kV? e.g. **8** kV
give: **0.8** kV
